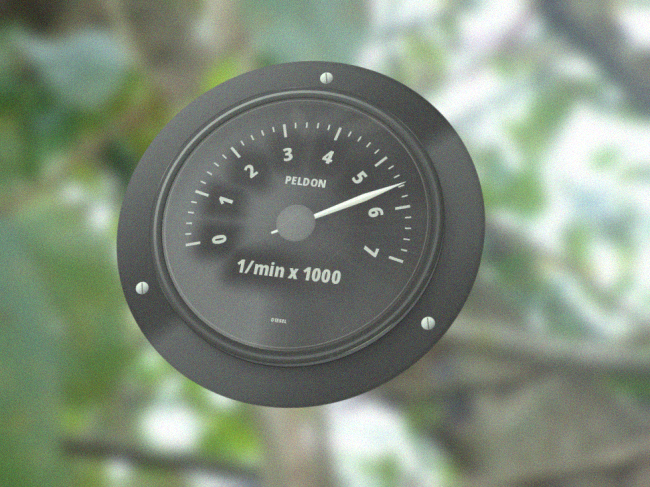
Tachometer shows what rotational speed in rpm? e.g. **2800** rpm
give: **5600** rpm
